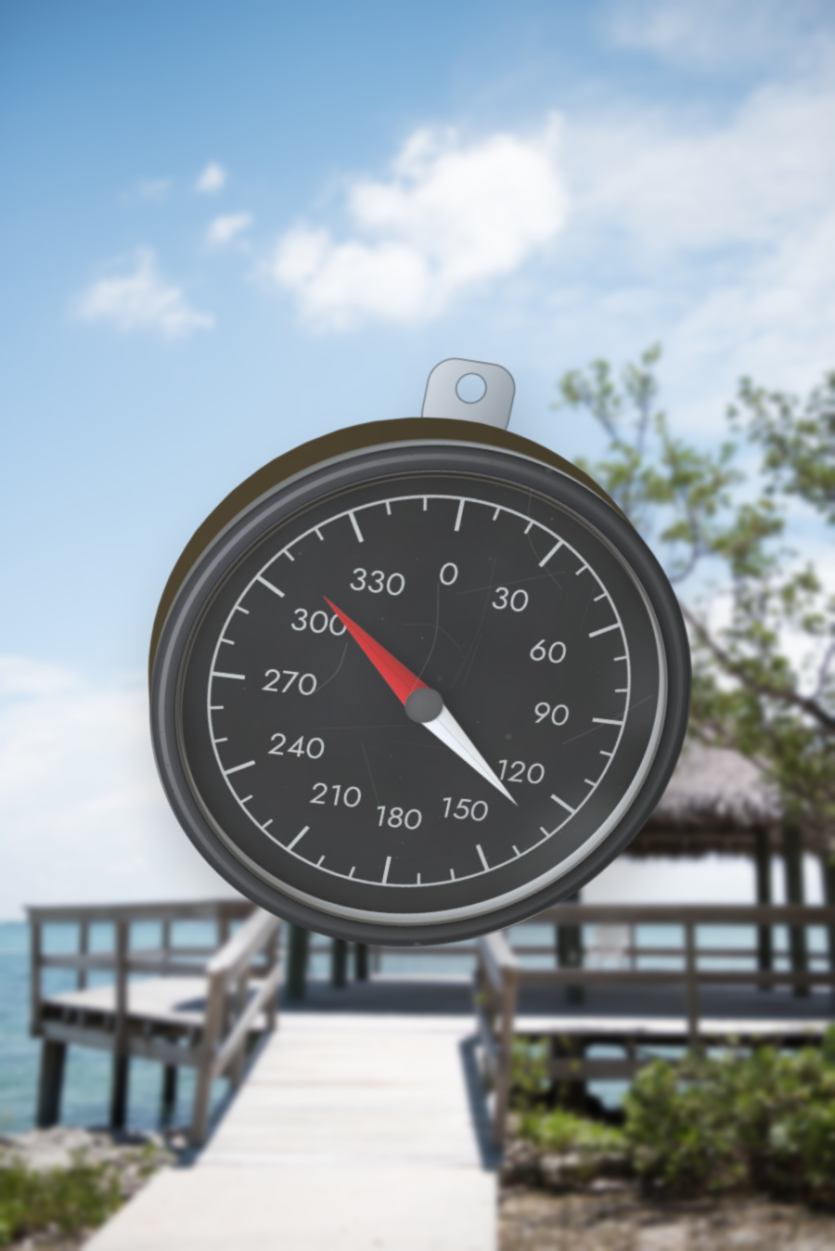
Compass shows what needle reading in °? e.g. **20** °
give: **310** °
